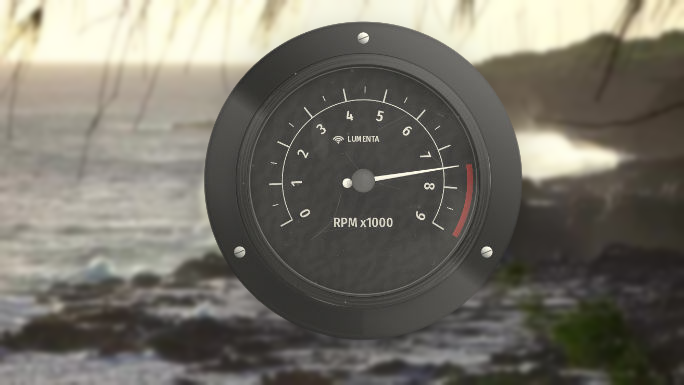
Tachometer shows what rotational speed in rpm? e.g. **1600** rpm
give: **7500** rpm
